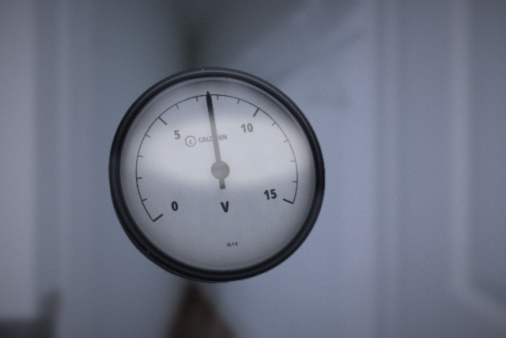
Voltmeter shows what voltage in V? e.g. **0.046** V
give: **7.5** V
